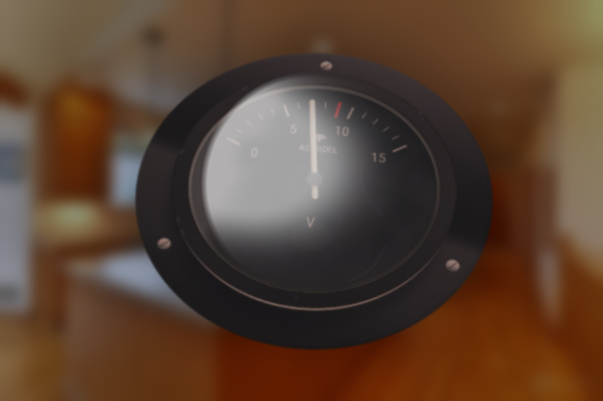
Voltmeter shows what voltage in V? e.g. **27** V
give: **7** V
